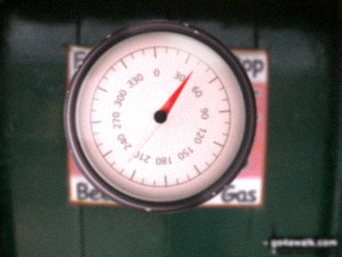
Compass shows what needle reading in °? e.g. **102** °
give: **40** °
